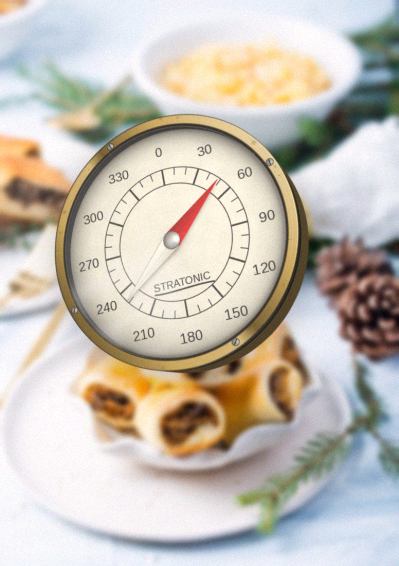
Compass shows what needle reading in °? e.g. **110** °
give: **50** °
